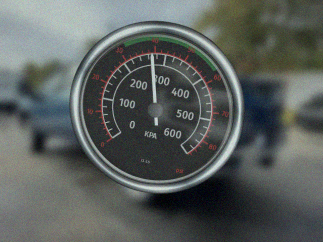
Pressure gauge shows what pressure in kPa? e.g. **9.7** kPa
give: **270** kPa
